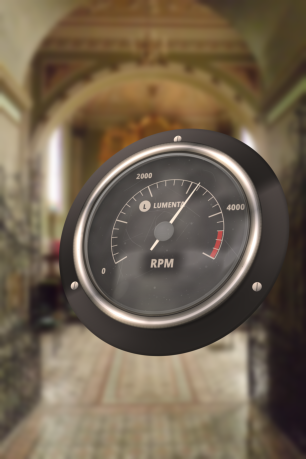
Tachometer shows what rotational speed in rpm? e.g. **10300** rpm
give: **3200** rpm
